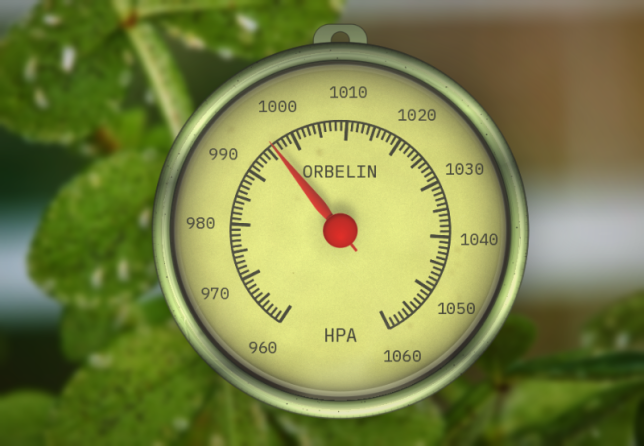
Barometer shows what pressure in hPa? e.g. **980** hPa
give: **996** hPa
